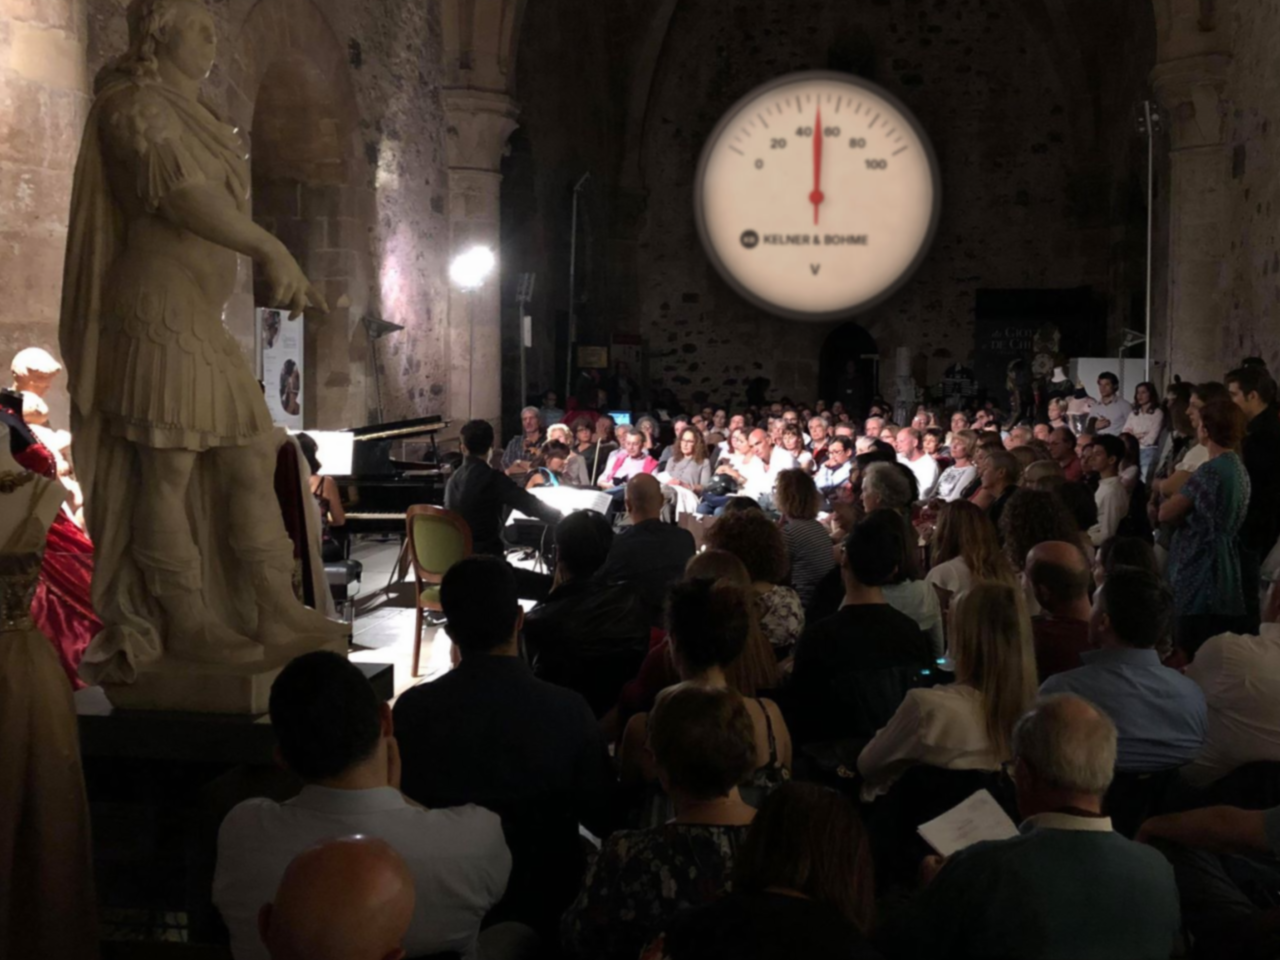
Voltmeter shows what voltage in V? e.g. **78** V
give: **50** V
